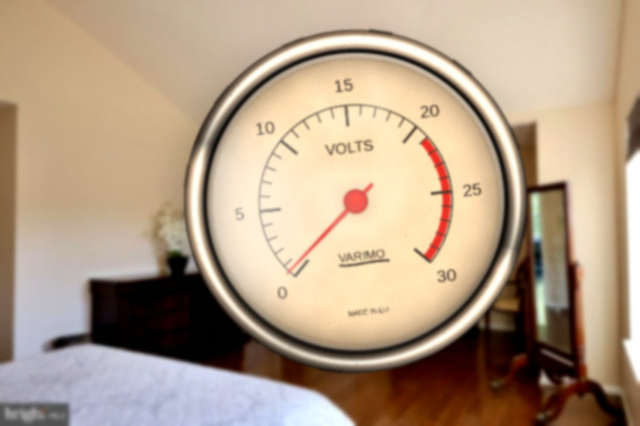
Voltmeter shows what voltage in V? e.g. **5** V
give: **0.5** V
